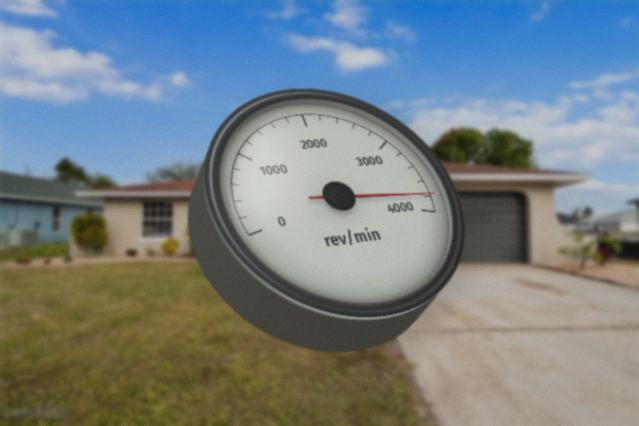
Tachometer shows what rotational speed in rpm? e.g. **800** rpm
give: **3800** rpm
